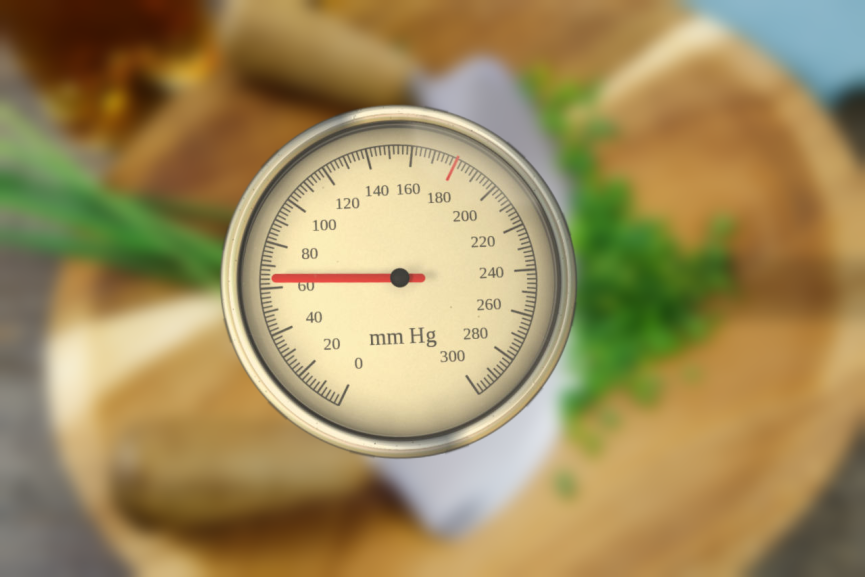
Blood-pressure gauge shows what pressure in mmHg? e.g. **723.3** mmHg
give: **64** mmHg
